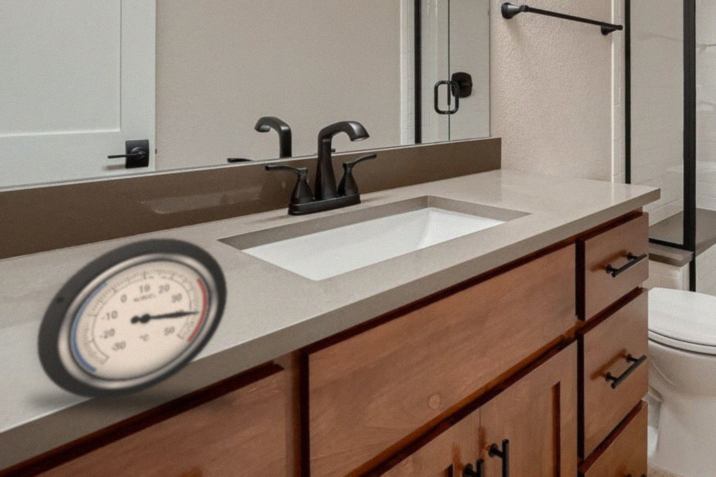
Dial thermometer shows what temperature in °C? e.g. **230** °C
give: **40** °C
